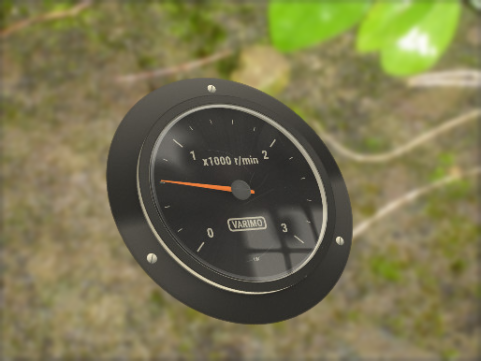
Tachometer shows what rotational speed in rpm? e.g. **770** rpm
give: **600** rpm
